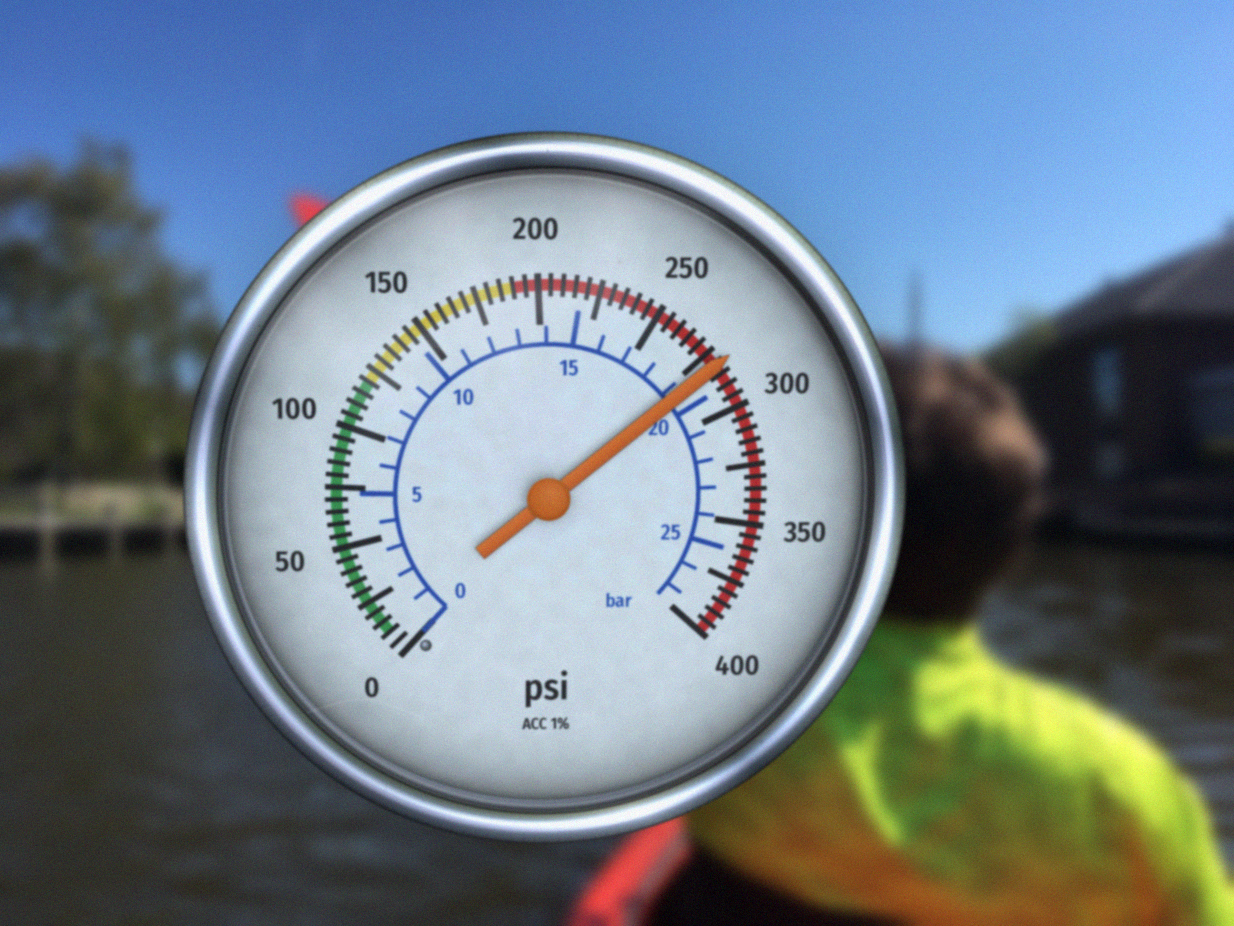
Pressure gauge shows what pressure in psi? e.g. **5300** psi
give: **280** psi
